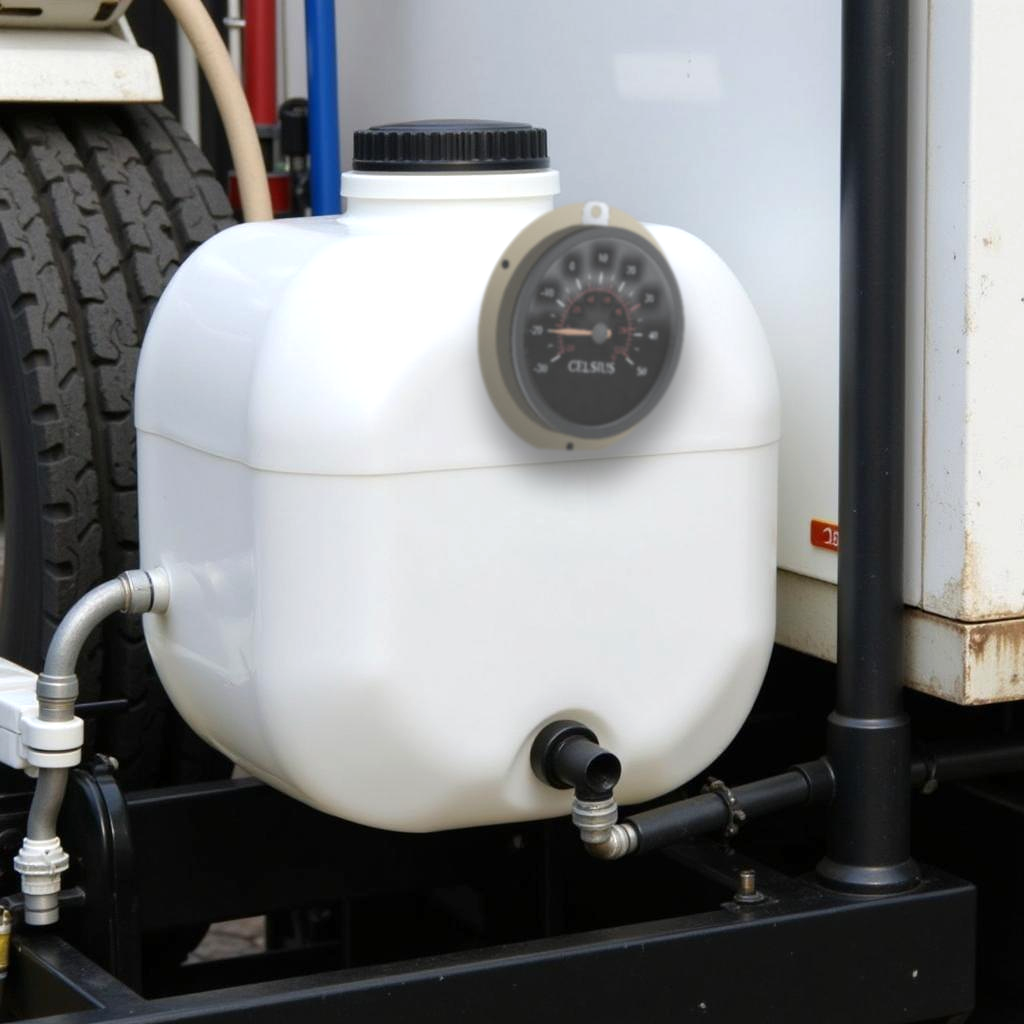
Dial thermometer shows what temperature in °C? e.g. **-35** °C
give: **-20** °C
